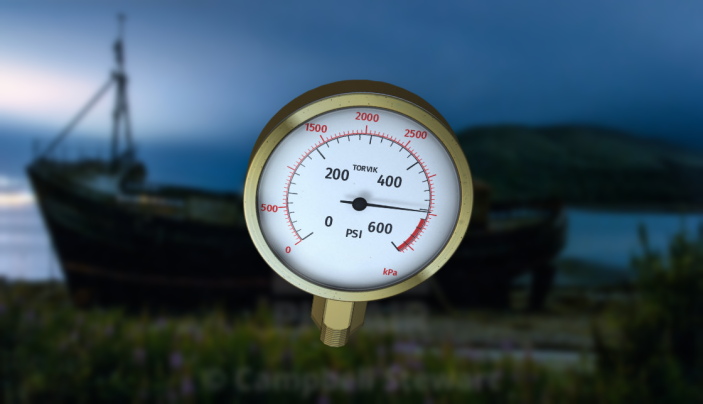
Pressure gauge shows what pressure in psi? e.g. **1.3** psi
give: **500** psi
